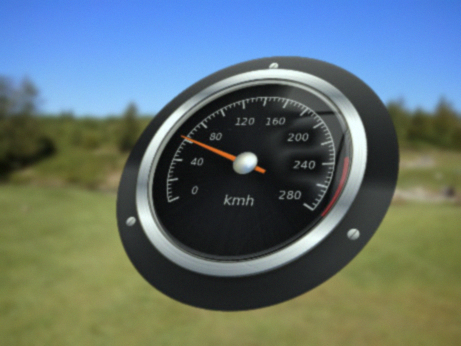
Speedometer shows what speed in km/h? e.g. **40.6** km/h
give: **60** km/h
